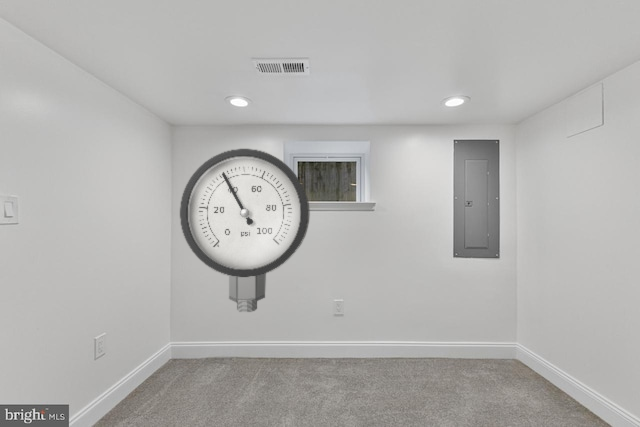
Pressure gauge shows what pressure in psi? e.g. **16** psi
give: **40** psi
